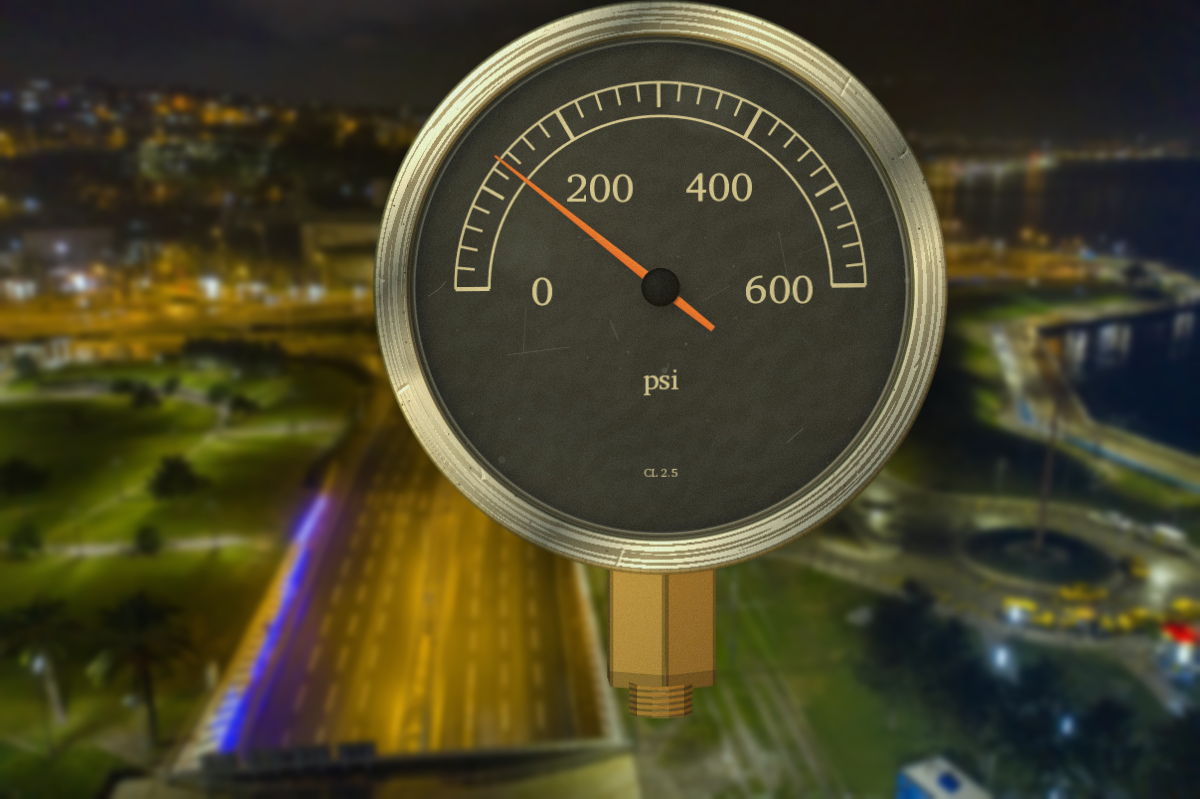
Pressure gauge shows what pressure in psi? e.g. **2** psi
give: **130** psi
